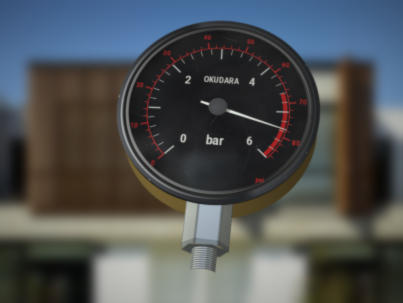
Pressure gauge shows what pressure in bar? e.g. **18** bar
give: **5.4** bar
